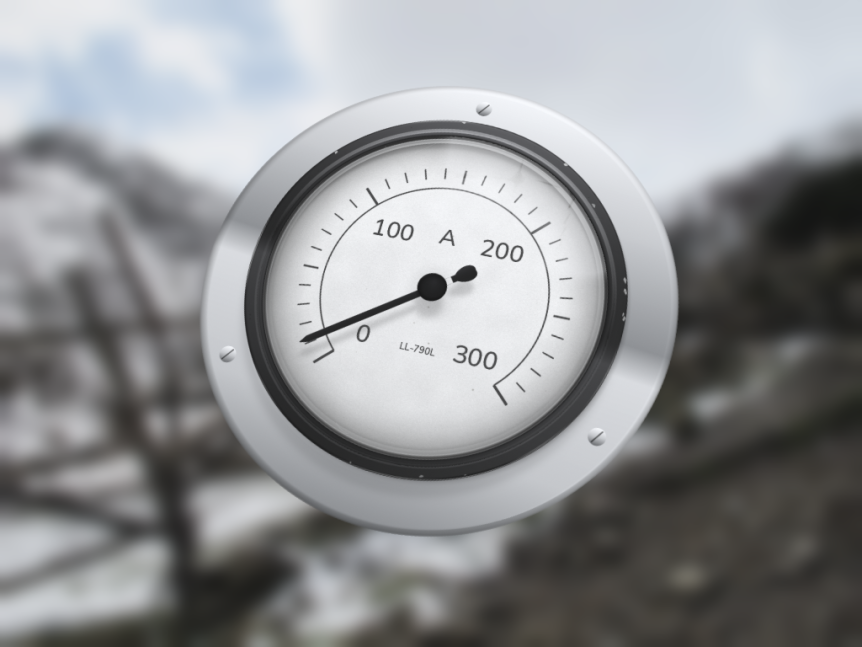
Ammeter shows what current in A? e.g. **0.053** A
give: **10** A
